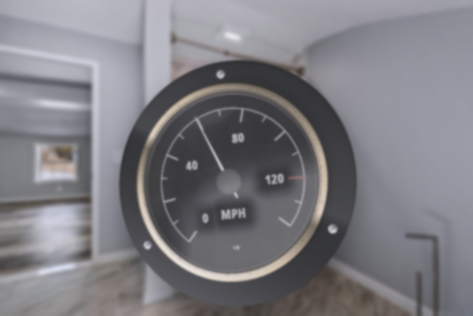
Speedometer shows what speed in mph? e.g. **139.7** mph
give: **60** mph
